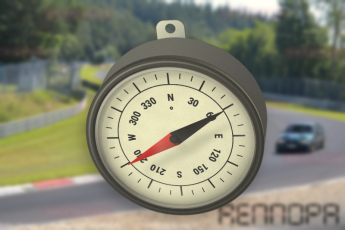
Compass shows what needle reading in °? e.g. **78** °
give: **240** °
